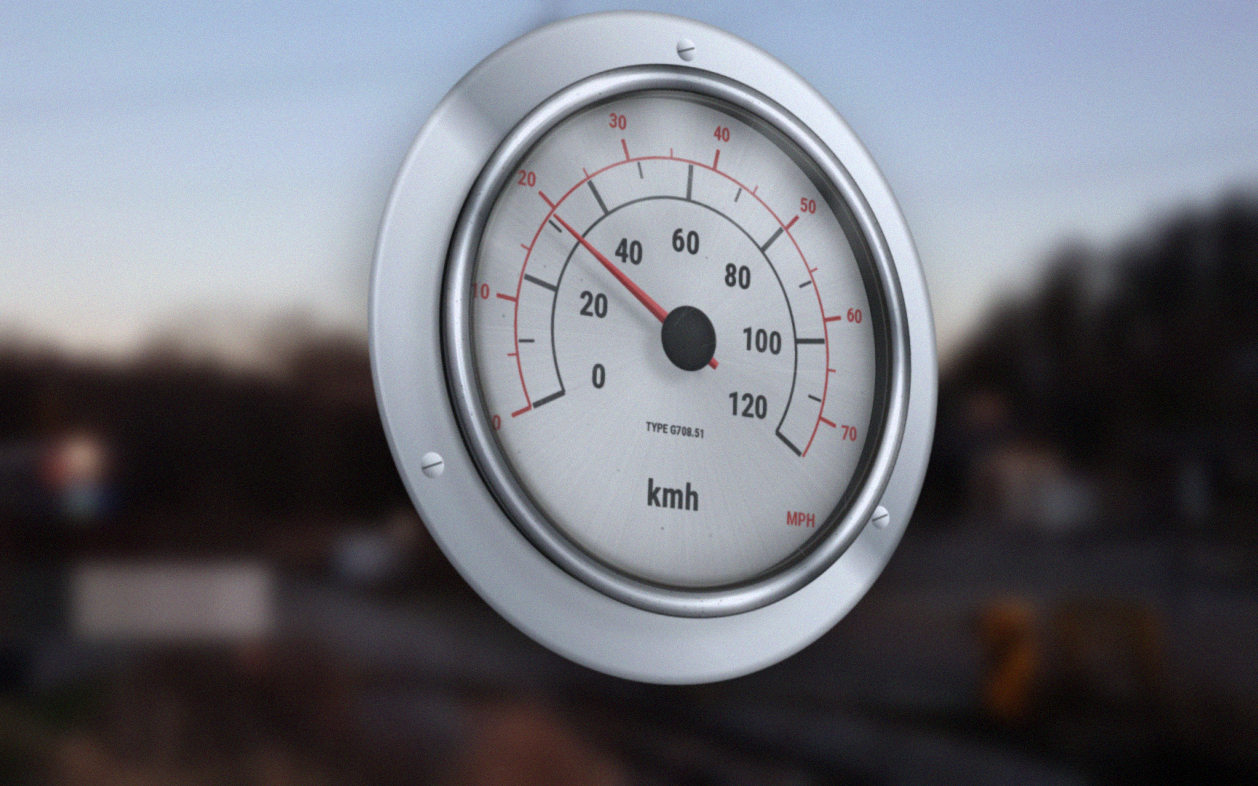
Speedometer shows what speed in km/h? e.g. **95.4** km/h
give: **30** km/h
